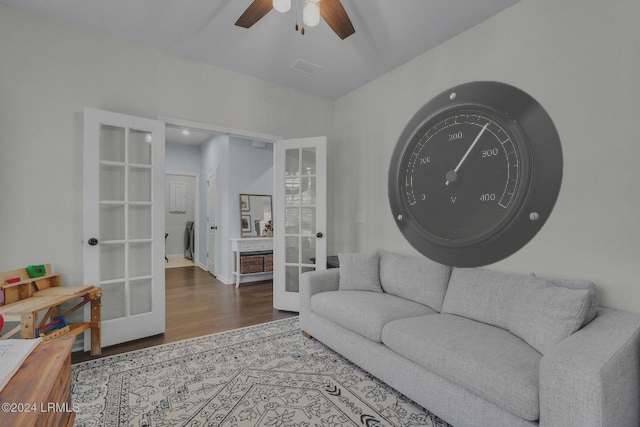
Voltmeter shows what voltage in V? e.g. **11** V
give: **260** V
